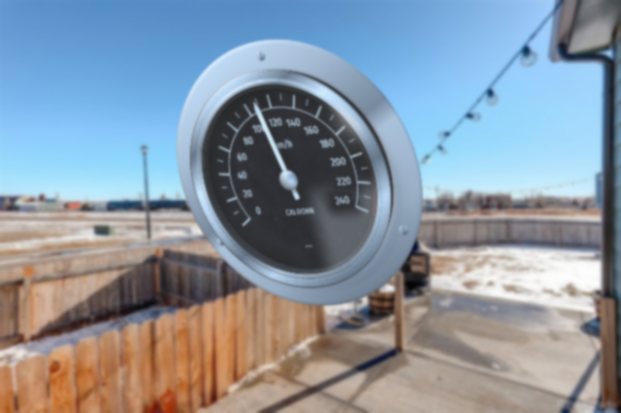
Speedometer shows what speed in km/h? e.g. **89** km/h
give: **110** km/h
